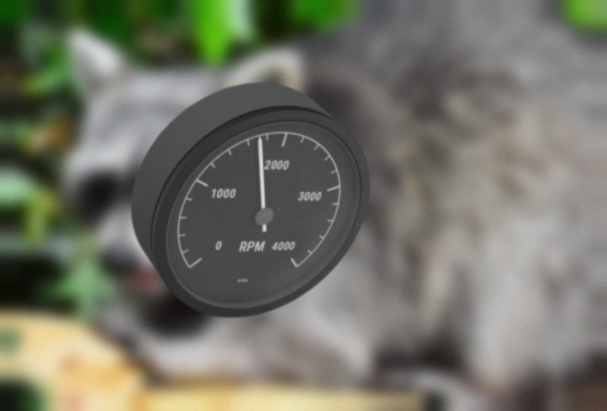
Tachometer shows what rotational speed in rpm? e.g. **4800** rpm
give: **1700** rpm
